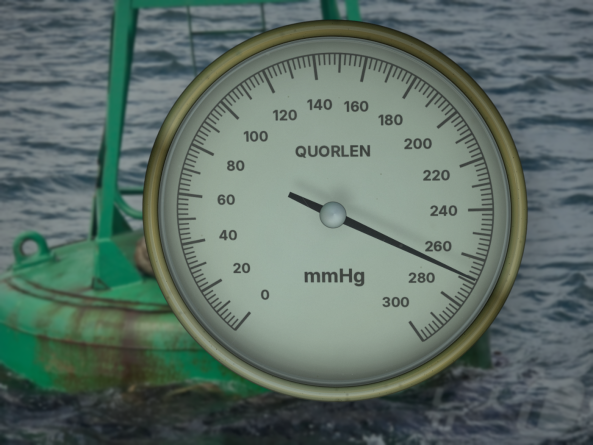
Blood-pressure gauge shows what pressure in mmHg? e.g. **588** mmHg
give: **268** mmHg
